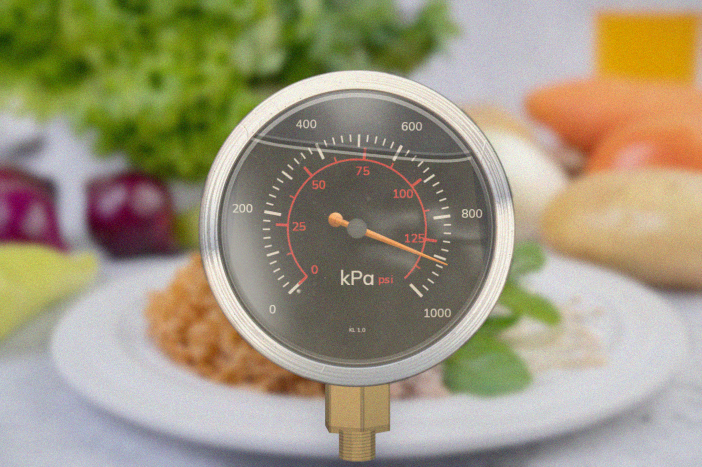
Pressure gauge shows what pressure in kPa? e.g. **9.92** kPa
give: **910** kPa
